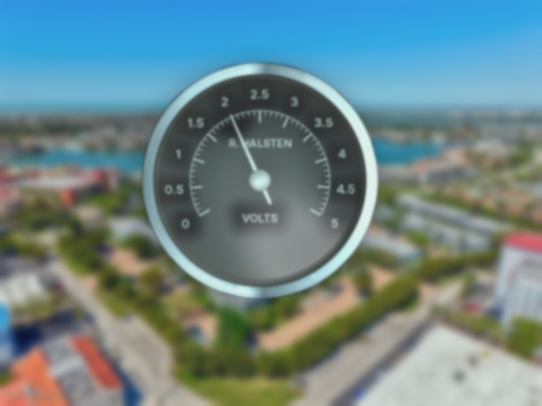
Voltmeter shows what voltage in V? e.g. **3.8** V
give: **2** V
